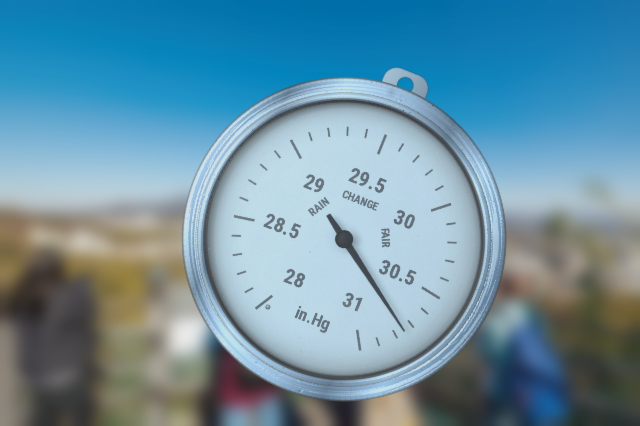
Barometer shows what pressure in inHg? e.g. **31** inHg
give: **30.75** inHg
